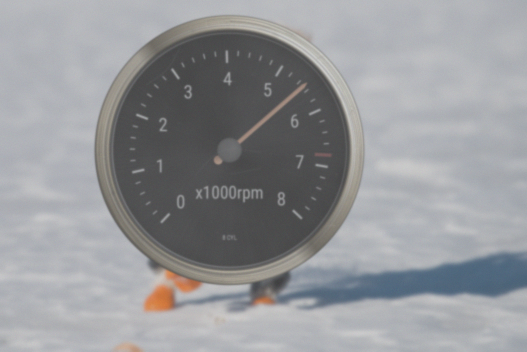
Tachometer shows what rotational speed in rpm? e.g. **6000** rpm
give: **5500** rpm
